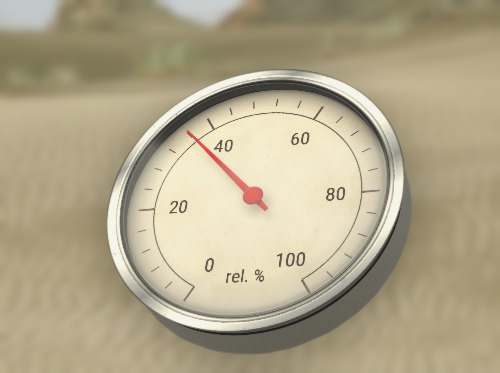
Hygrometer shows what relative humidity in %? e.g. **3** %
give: **36** %
